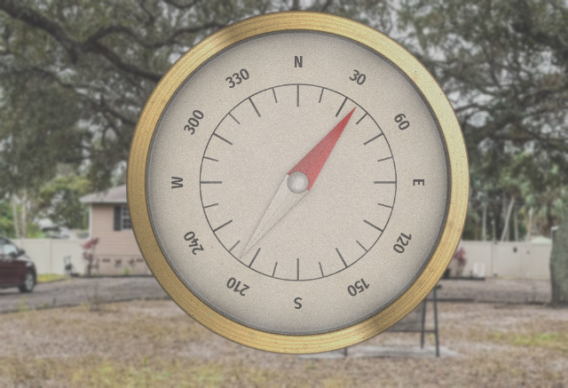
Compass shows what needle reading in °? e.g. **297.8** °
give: **37.5** °
